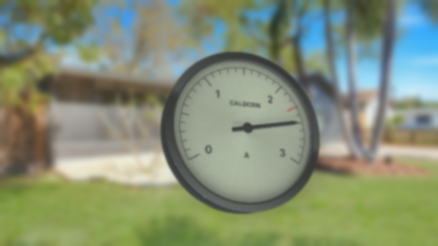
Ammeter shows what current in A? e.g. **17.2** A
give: **2.5** A
